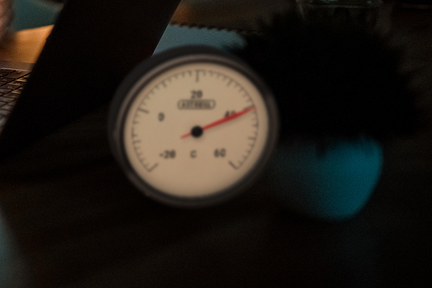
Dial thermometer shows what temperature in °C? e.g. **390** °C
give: **40** °C
